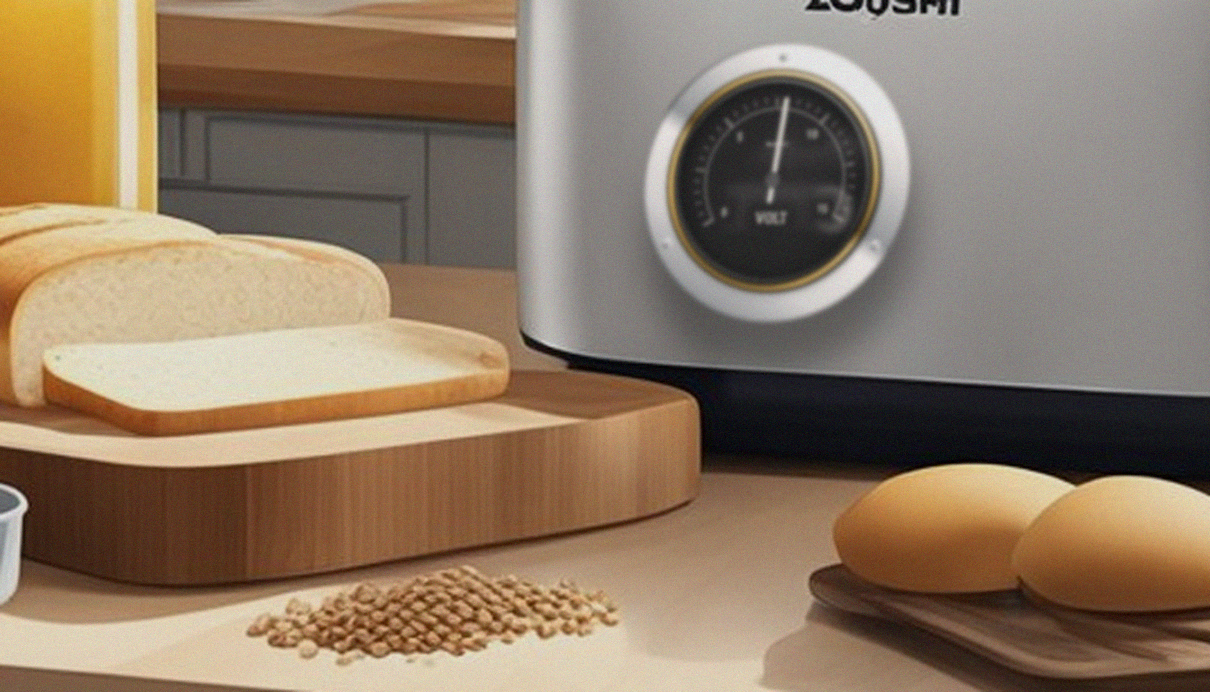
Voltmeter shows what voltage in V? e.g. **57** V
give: **8** V
